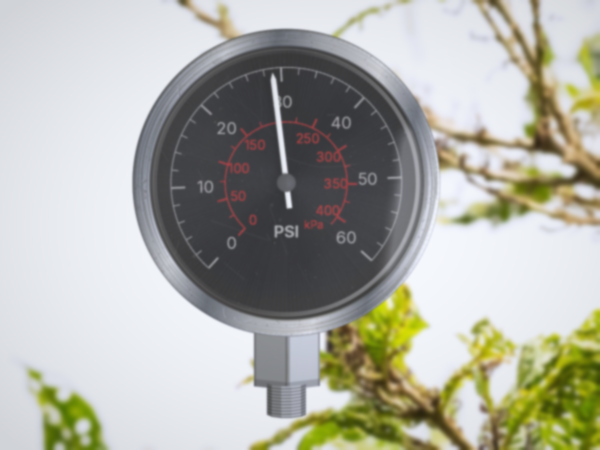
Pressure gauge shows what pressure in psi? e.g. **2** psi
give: **29** psi
